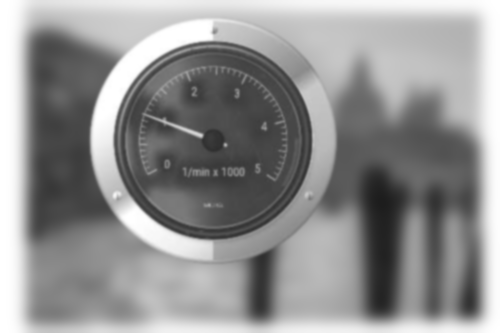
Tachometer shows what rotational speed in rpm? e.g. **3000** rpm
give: **1000** rpm
